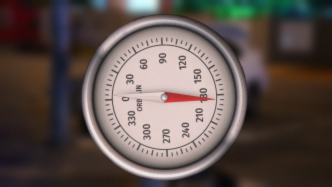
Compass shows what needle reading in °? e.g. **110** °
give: **185** °
